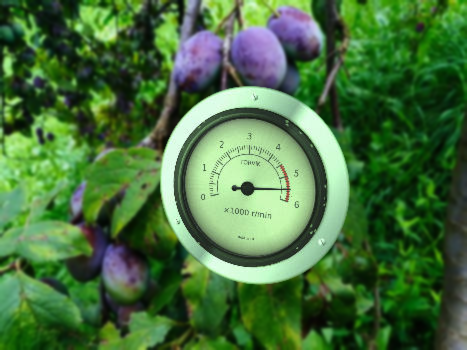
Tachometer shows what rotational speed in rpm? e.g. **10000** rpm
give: **5500** rpm
